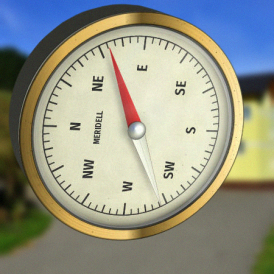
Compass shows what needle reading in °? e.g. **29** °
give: **65** °
